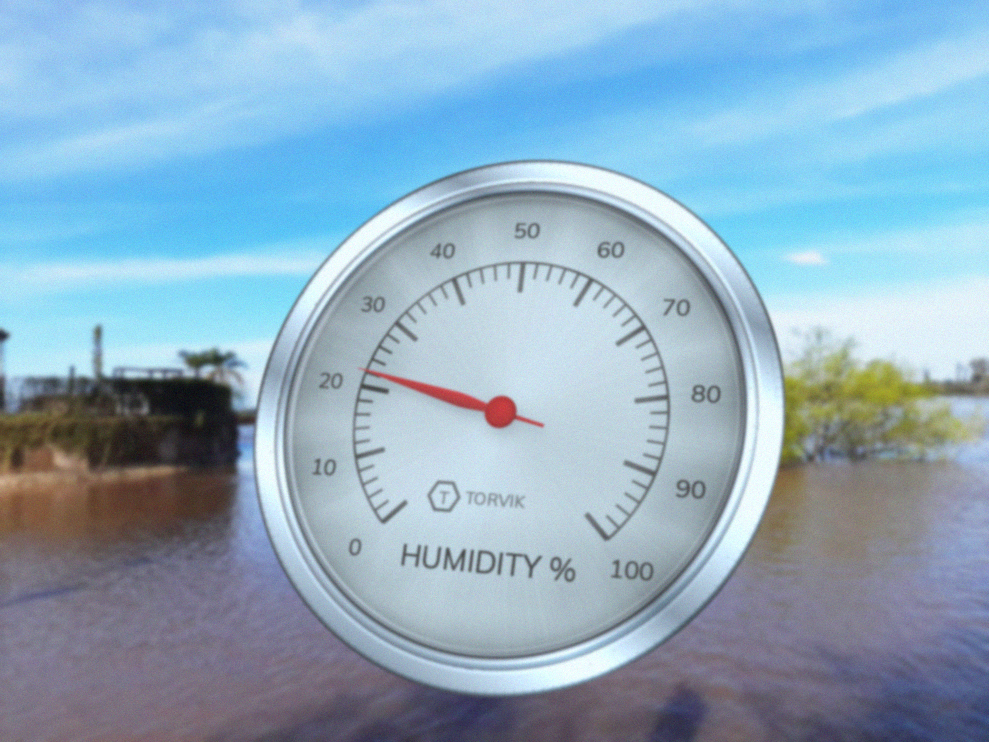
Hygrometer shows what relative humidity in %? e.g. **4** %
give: **22** %
